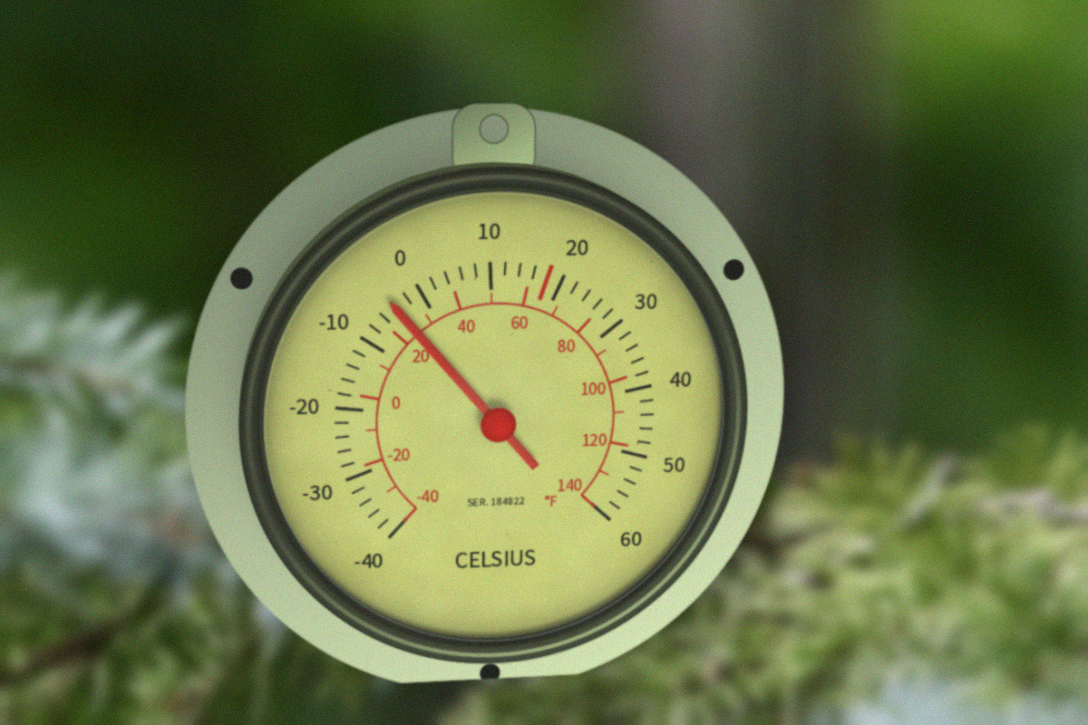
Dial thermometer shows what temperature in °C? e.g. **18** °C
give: **-4** °C
